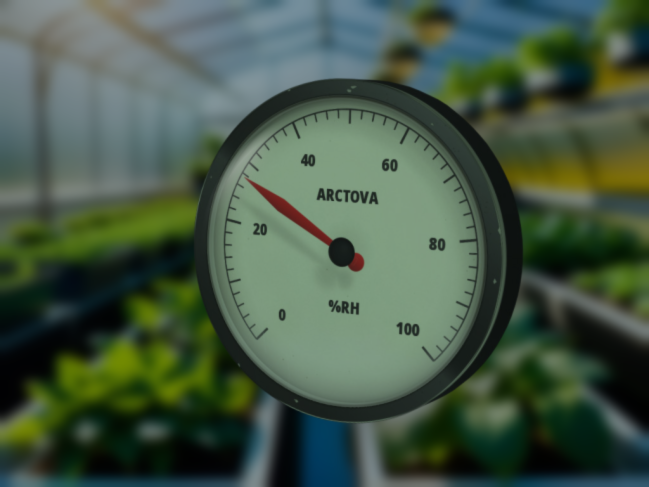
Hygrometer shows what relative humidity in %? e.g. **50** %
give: **28** %
